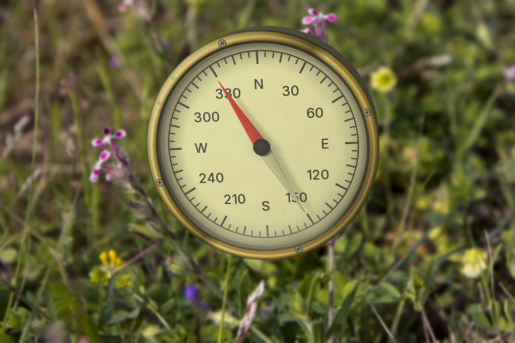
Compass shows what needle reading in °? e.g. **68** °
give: **330** °
